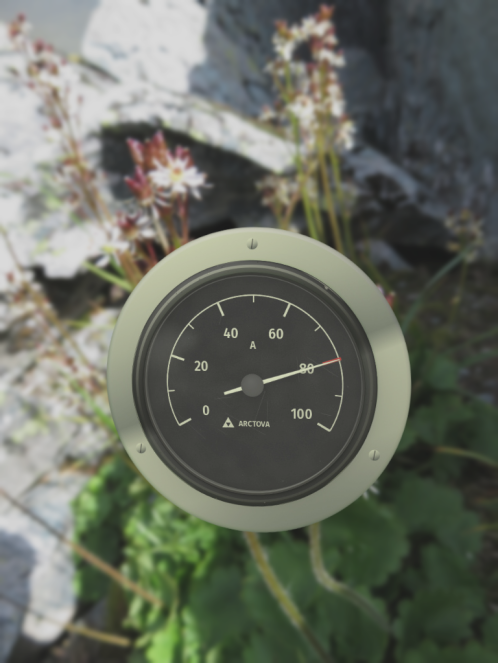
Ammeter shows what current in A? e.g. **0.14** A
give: **80** A
